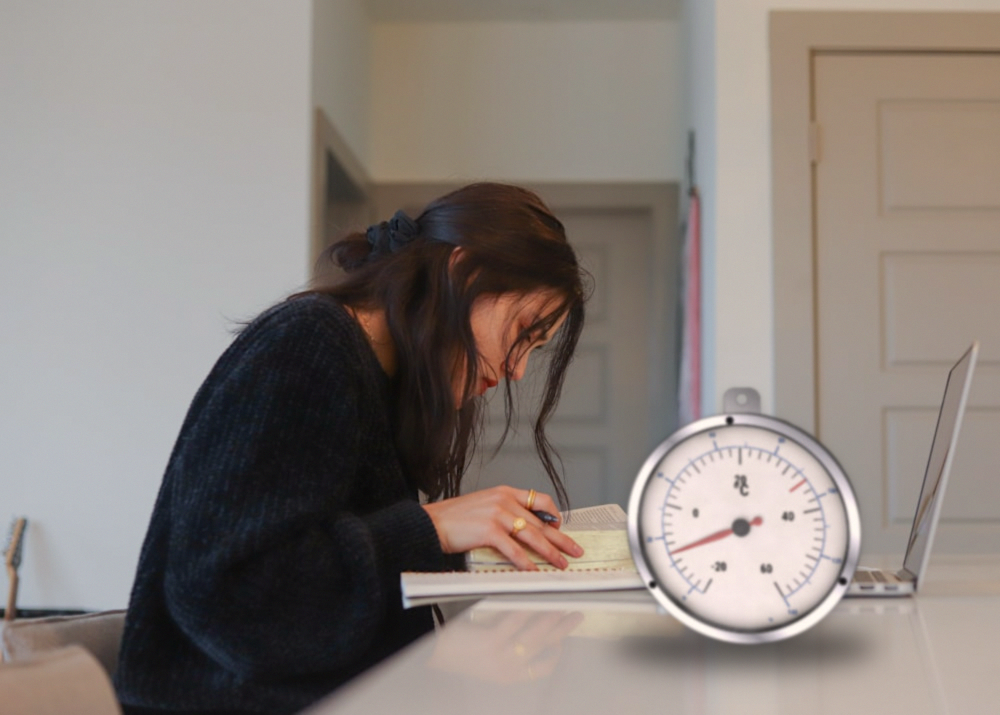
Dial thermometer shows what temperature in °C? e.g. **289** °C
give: **-10** °C
